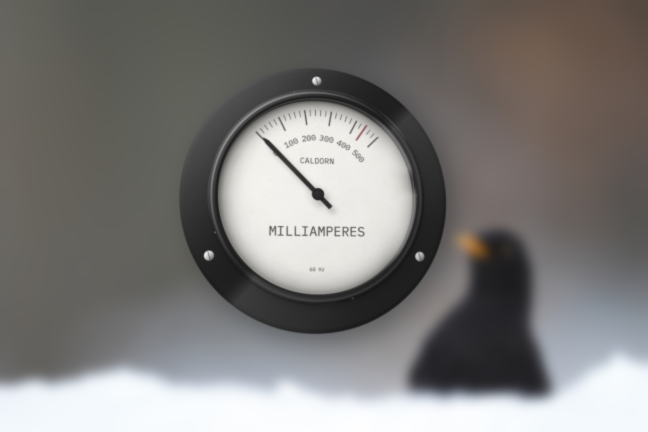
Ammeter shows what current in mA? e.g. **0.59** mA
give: **0** mA
